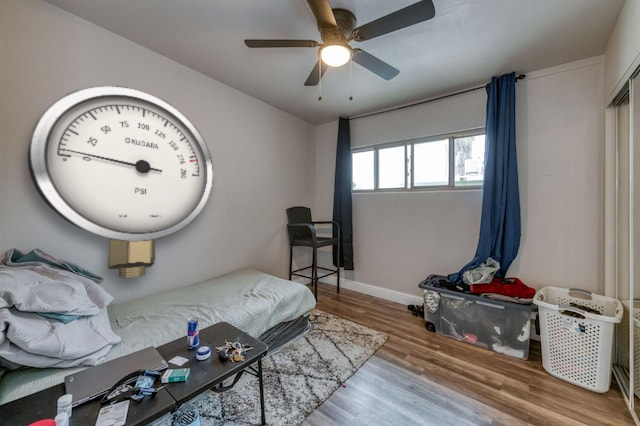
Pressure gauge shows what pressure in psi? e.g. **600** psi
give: **5** psi
